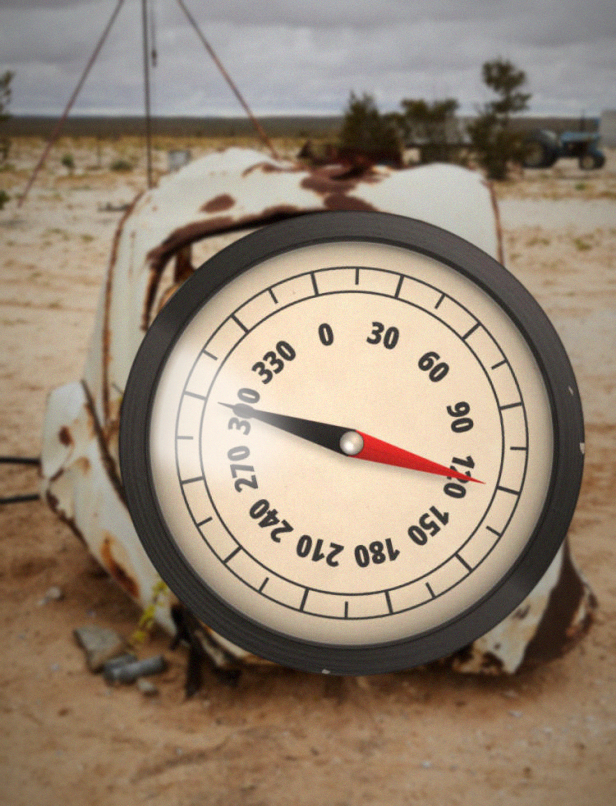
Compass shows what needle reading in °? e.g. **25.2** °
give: **120** °
